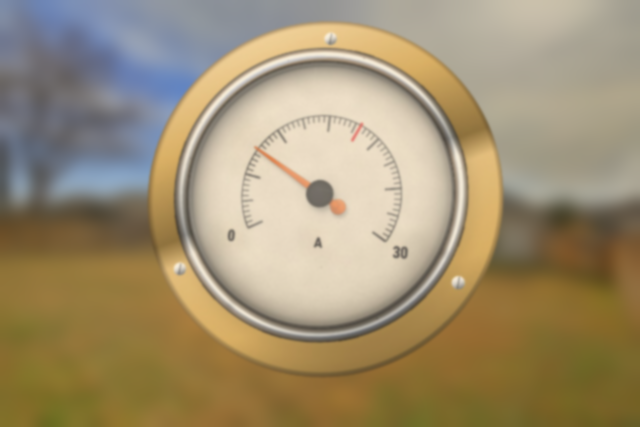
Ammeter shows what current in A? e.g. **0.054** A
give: **7.5** A
